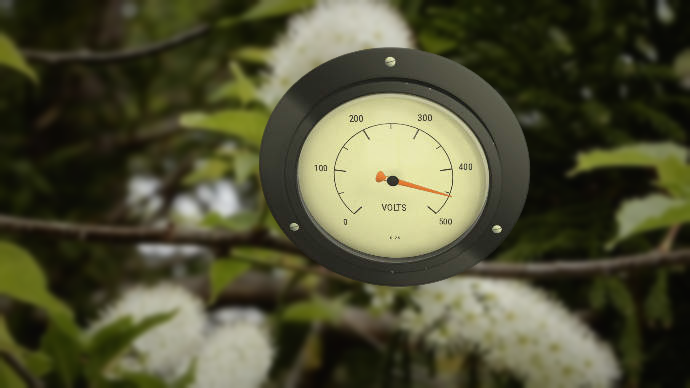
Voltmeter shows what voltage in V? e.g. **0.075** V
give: **450** V
